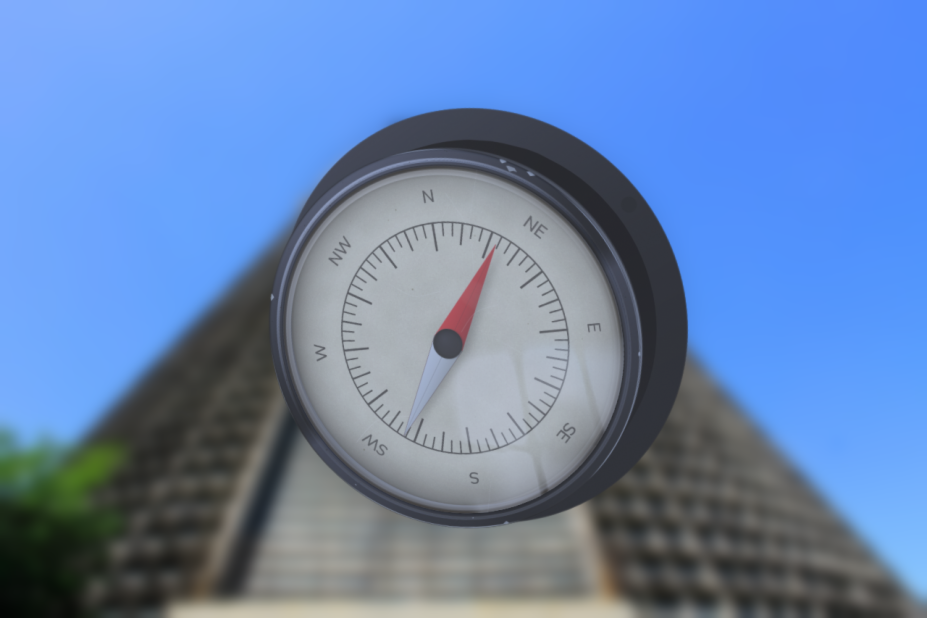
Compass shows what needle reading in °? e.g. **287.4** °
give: **35** °
